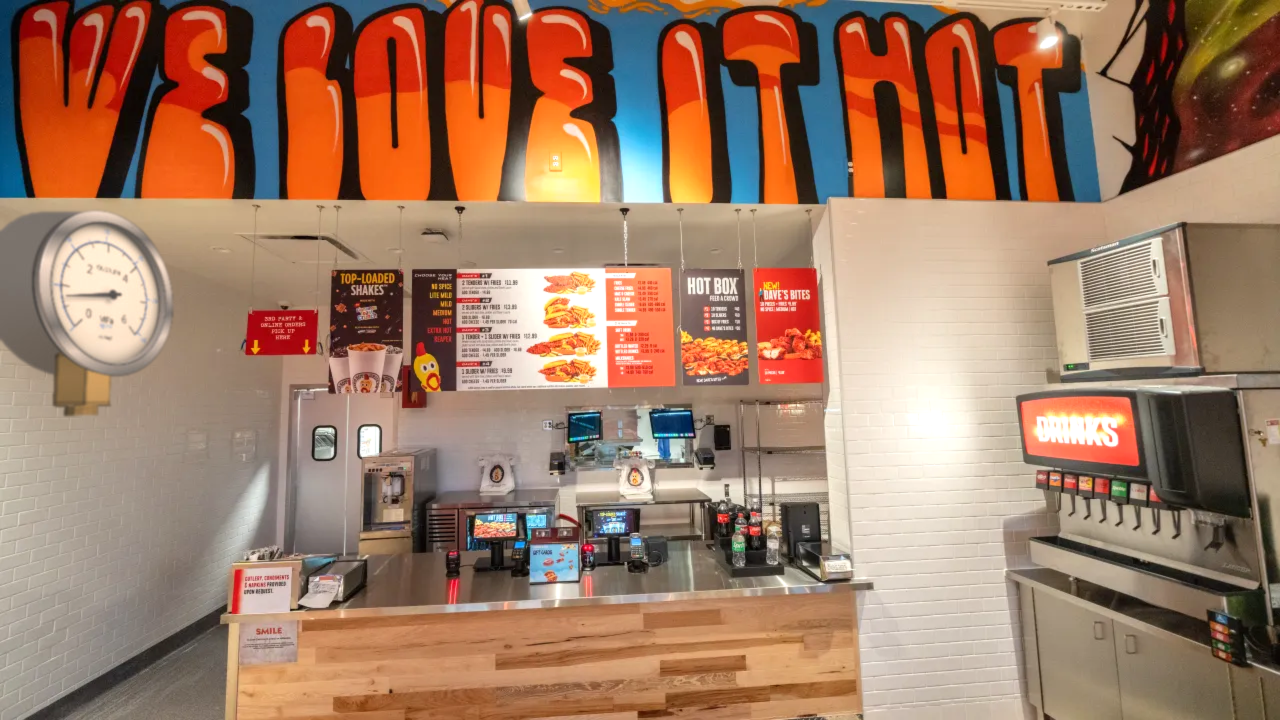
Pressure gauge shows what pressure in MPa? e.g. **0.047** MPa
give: **0.75** MPa
